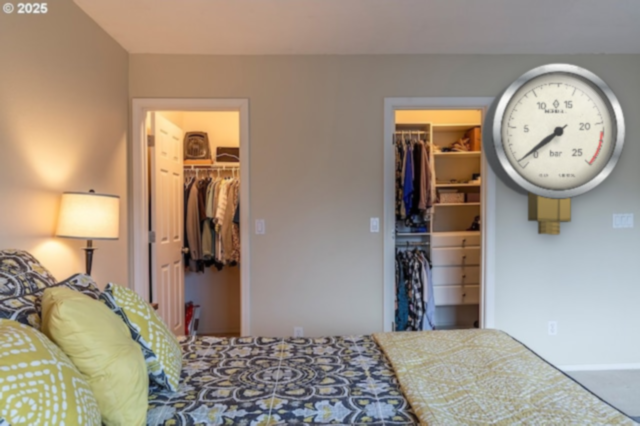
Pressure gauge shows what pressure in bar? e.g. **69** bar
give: **1** bar
